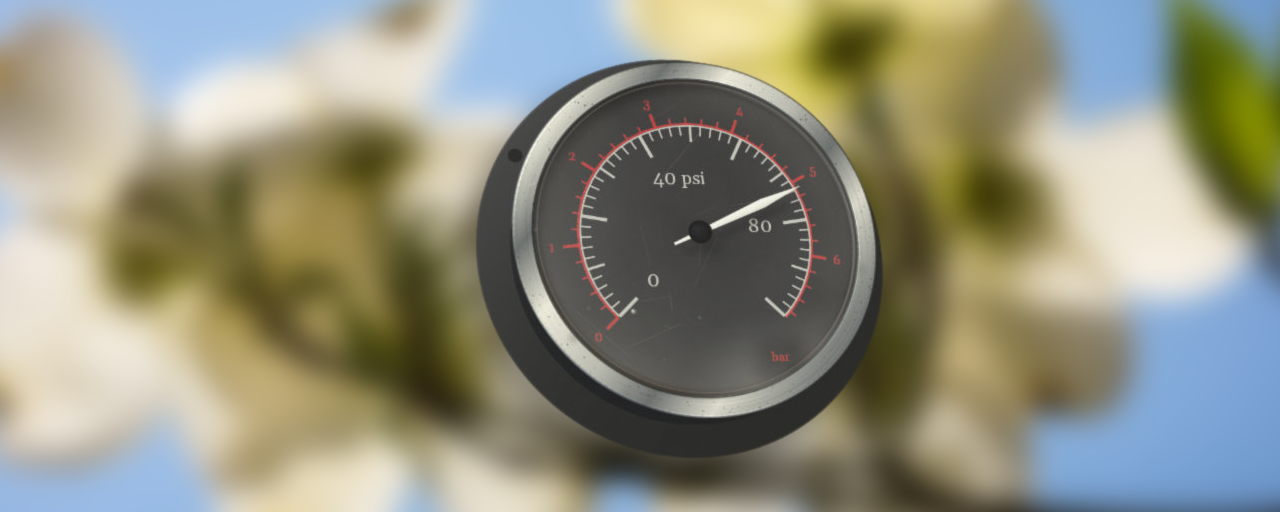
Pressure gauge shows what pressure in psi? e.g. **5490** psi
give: **74** psi
